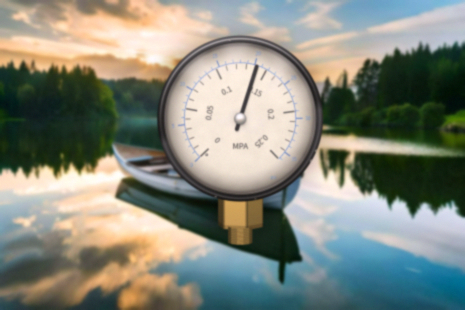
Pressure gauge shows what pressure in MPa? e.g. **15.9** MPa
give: **0.14** MPa
